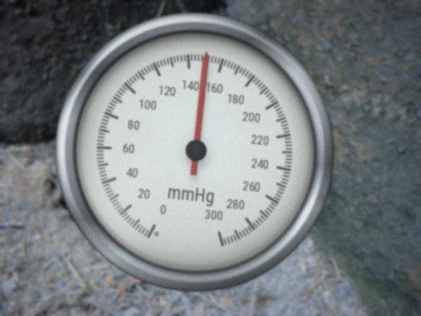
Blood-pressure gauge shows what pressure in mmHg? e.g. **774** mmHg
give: **150** mmHg
